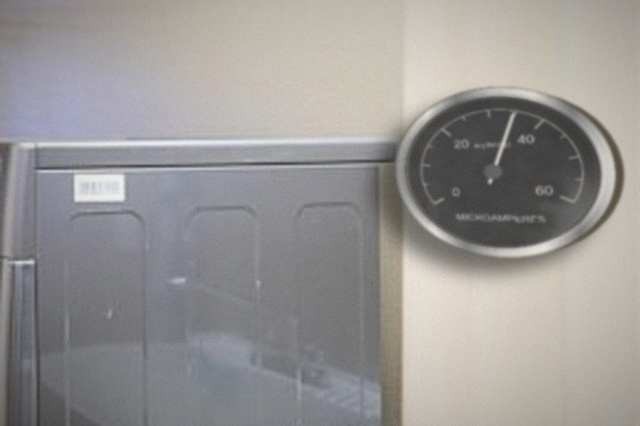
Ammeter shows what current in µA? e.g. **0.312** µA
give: **35** µA
